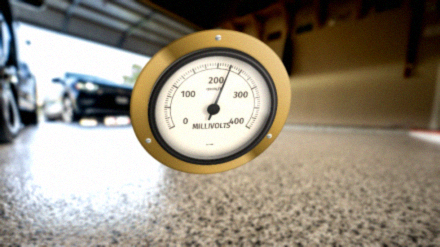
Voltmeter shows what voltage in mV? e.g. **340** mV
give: **225** mV
